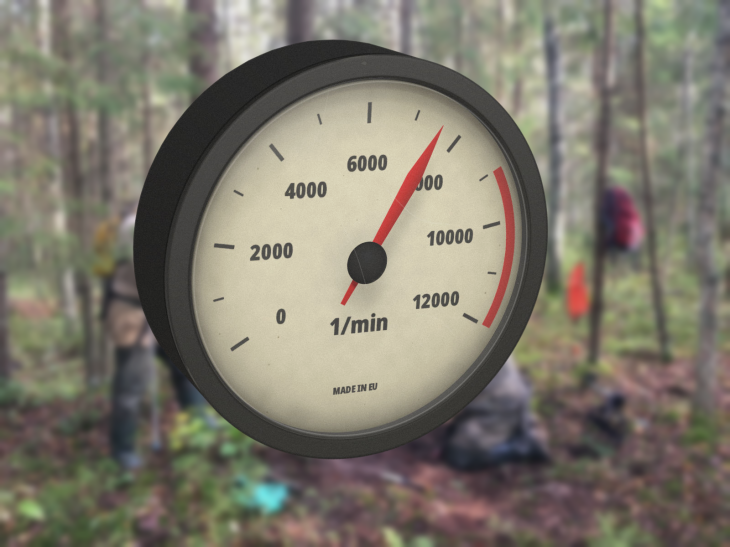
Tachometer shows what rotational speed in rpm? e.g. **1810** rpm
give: **7500** rpm
